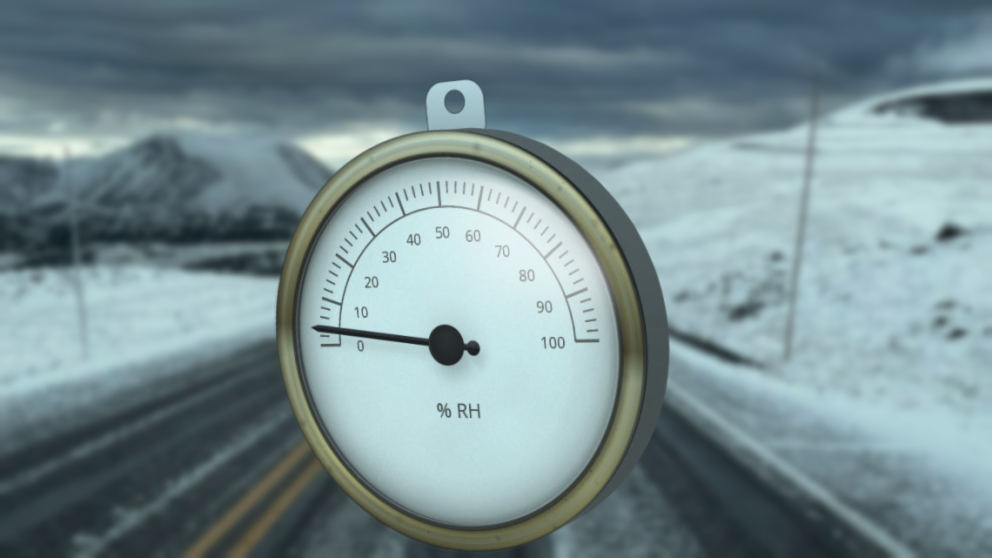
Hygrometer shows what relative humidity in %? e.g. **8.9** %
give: **4** %
